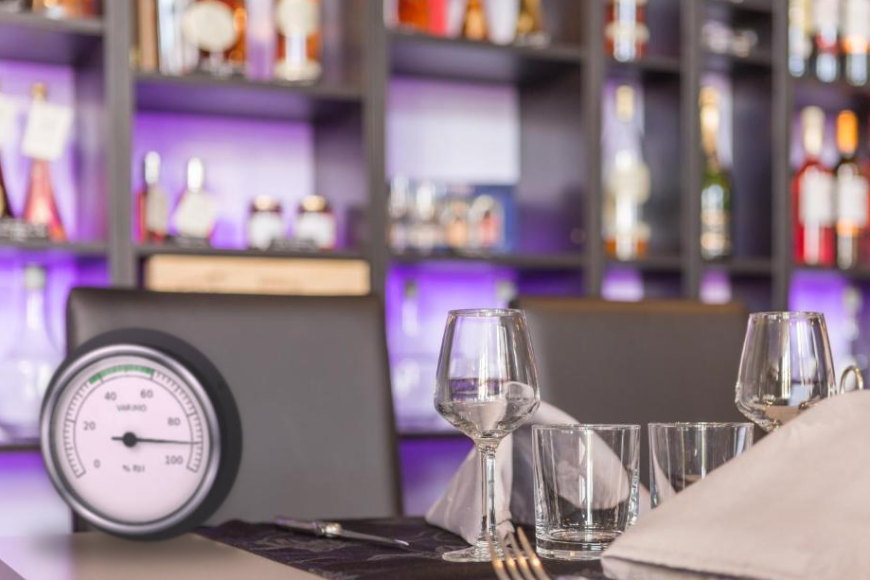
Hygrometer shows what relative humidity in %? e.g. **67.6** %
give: **90** %
